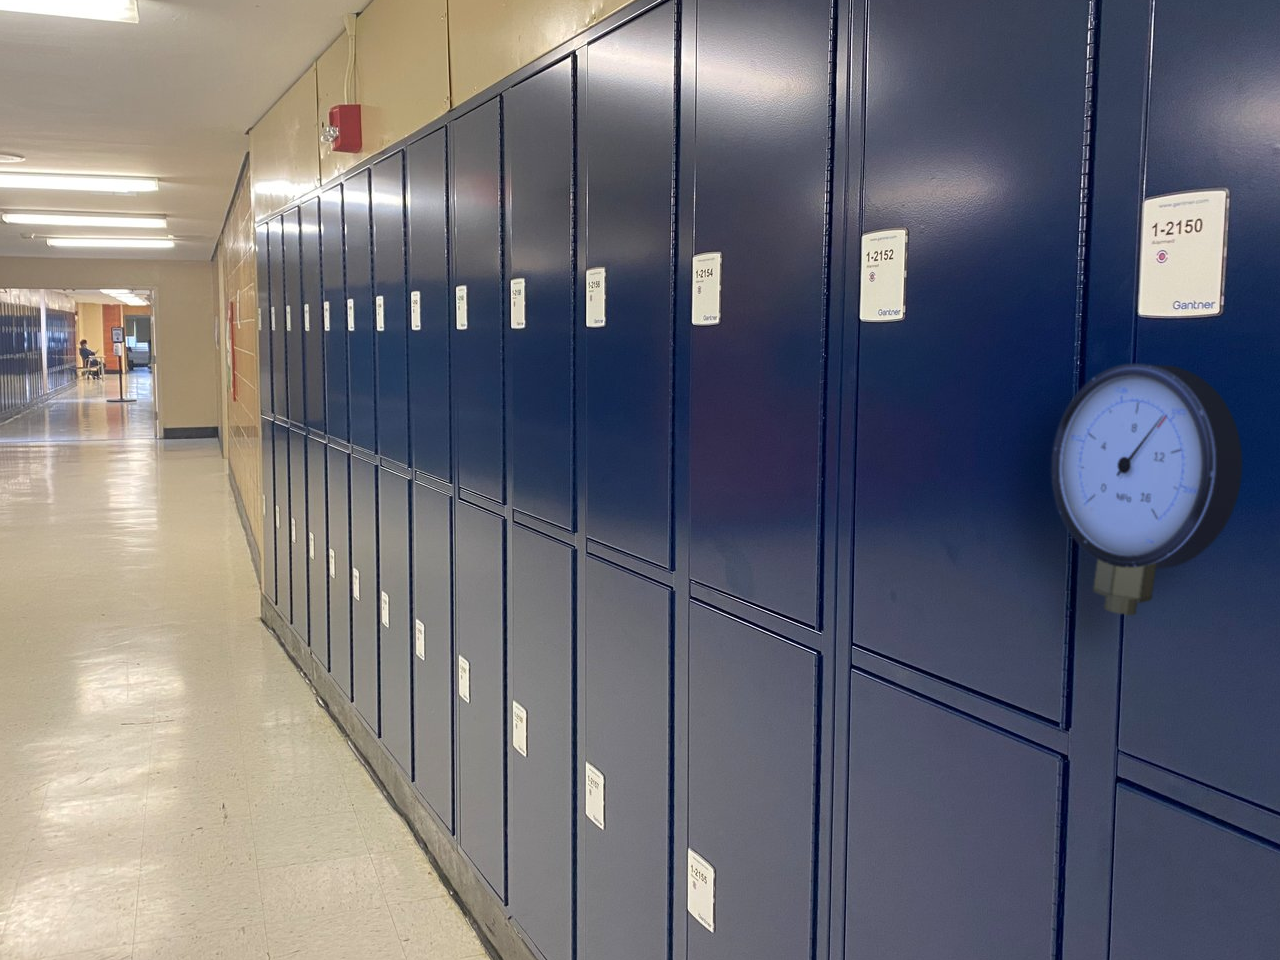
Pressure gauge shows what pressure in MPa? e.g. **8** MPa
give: **10** MPa
